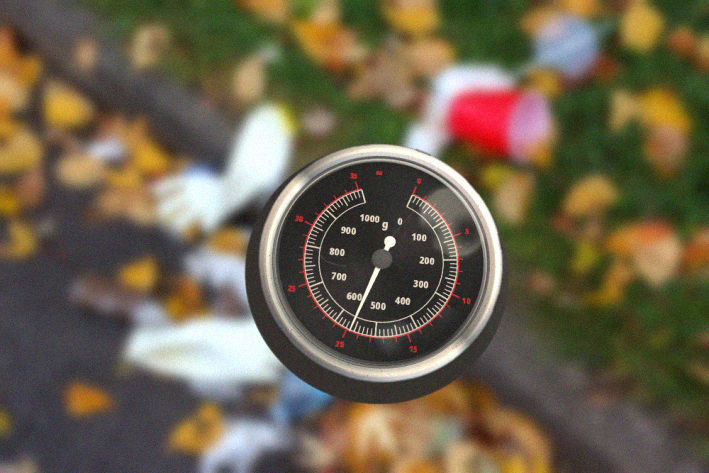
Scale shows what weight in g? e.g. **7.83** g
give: **560** g
